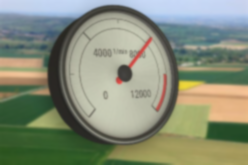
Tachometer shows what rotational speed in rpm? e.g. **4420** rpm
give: **8000** rpm
